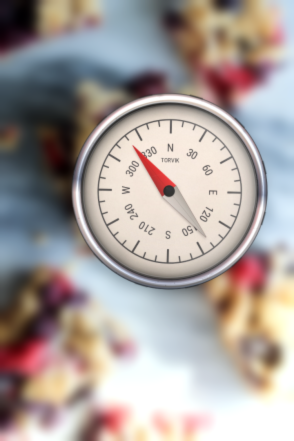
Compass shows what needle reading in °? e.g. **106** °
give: **320** °
